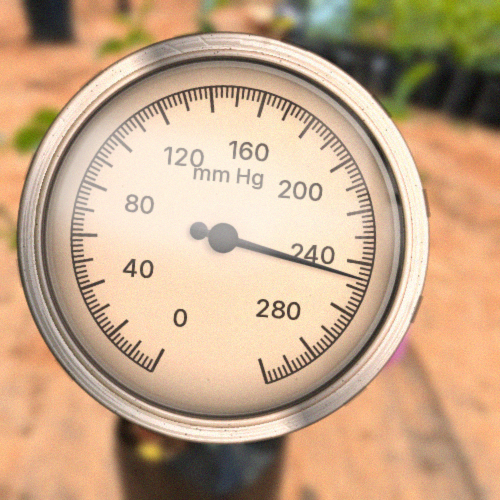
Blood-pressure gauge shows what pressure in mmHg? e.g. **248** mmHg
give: **246** mmHg
